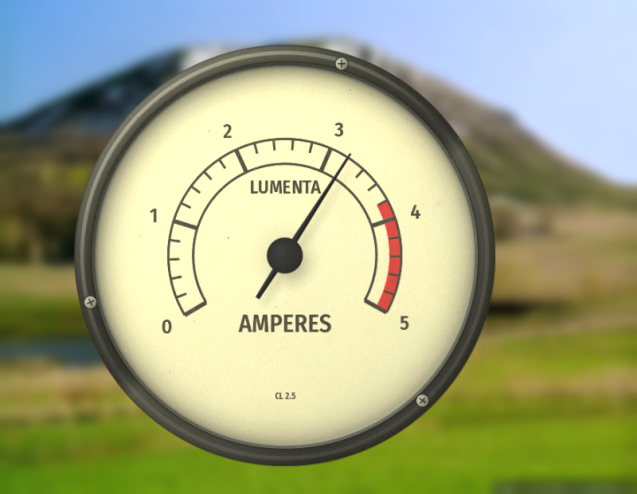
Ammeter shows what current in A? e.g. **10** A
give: **3.2** A
